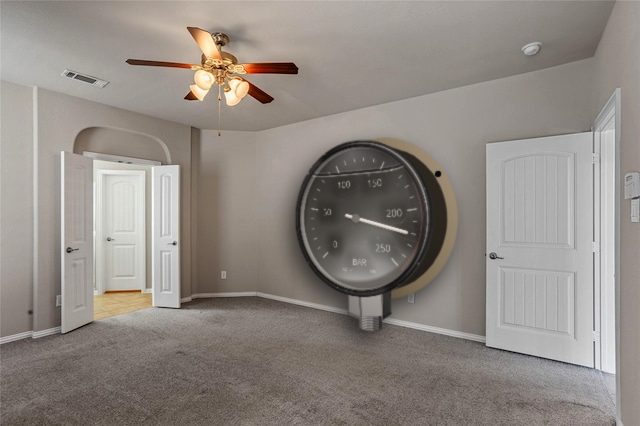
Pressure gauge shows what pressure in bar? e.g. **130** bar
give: **220** bar
